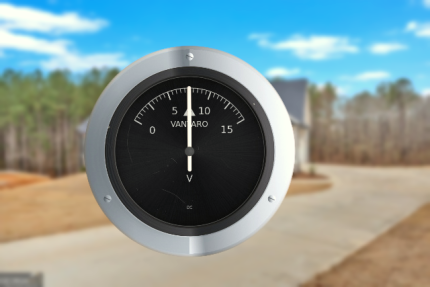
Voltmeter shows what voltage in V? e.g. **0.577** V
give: **7.5** V
